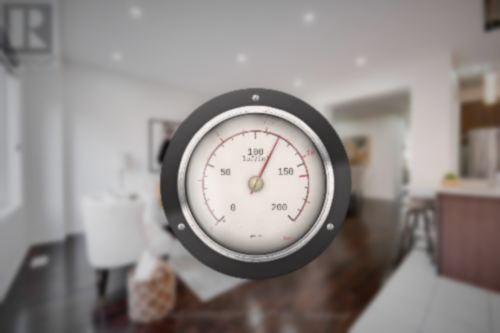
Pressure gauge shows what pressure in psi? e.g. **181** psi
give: **120** psi
